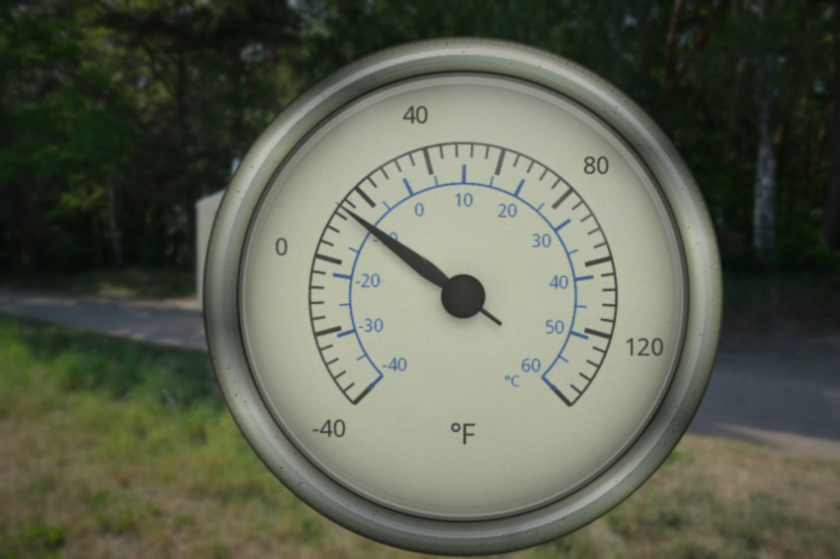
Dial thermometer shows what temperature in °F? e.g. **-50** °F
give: **14** °F
